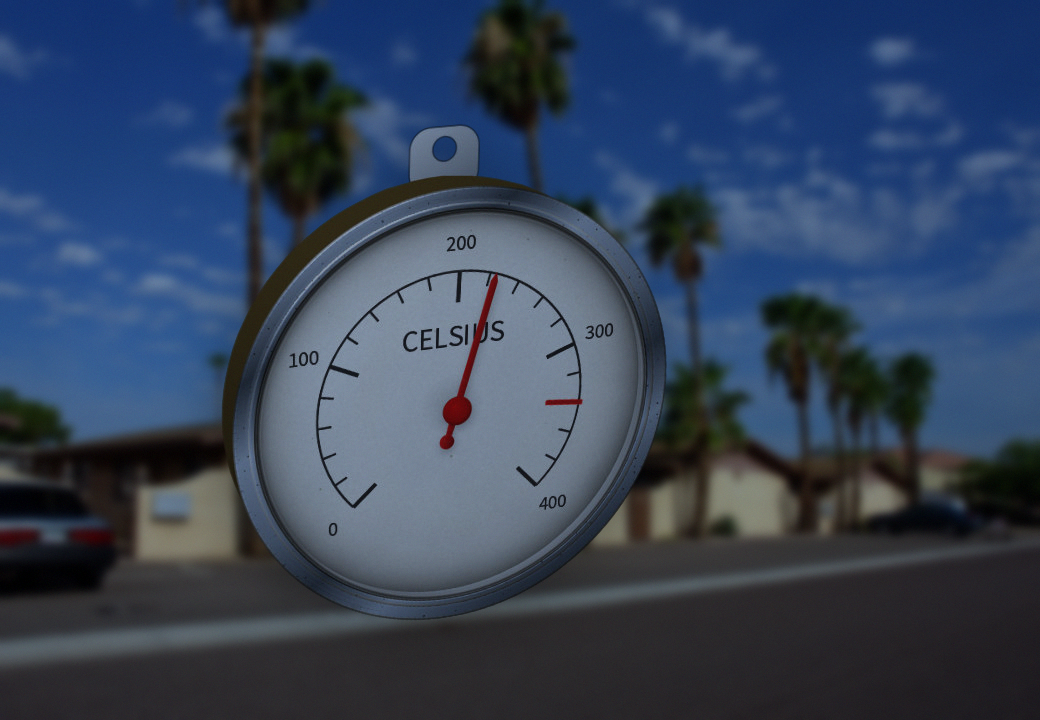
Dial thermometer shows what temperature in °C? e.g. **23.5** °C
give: **220** °C
